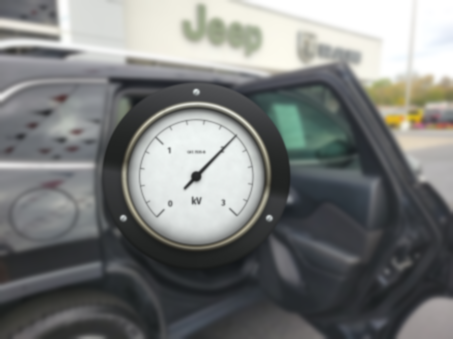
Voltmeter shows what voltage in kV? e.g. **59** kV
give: **2** kV
